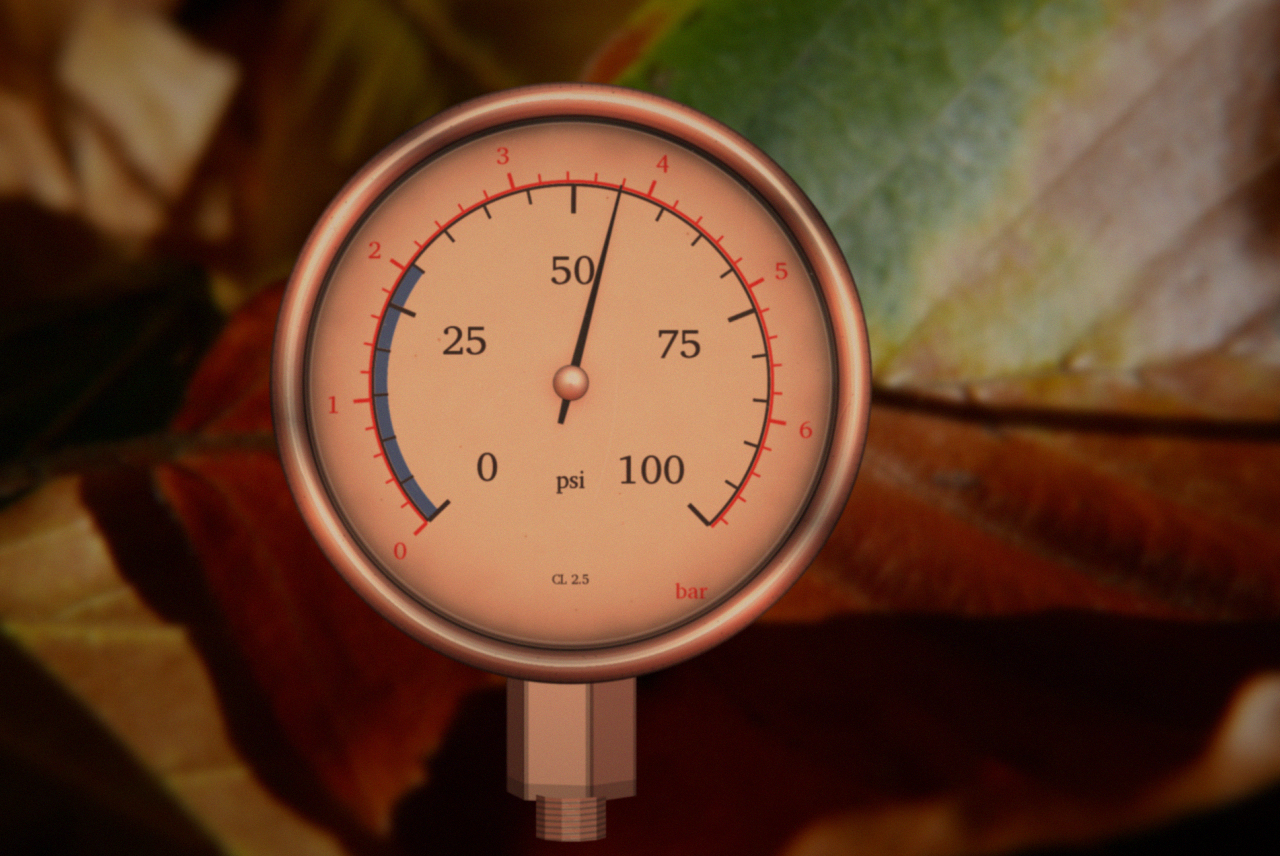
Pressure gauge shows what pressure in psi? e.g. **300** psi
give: **55** psi
